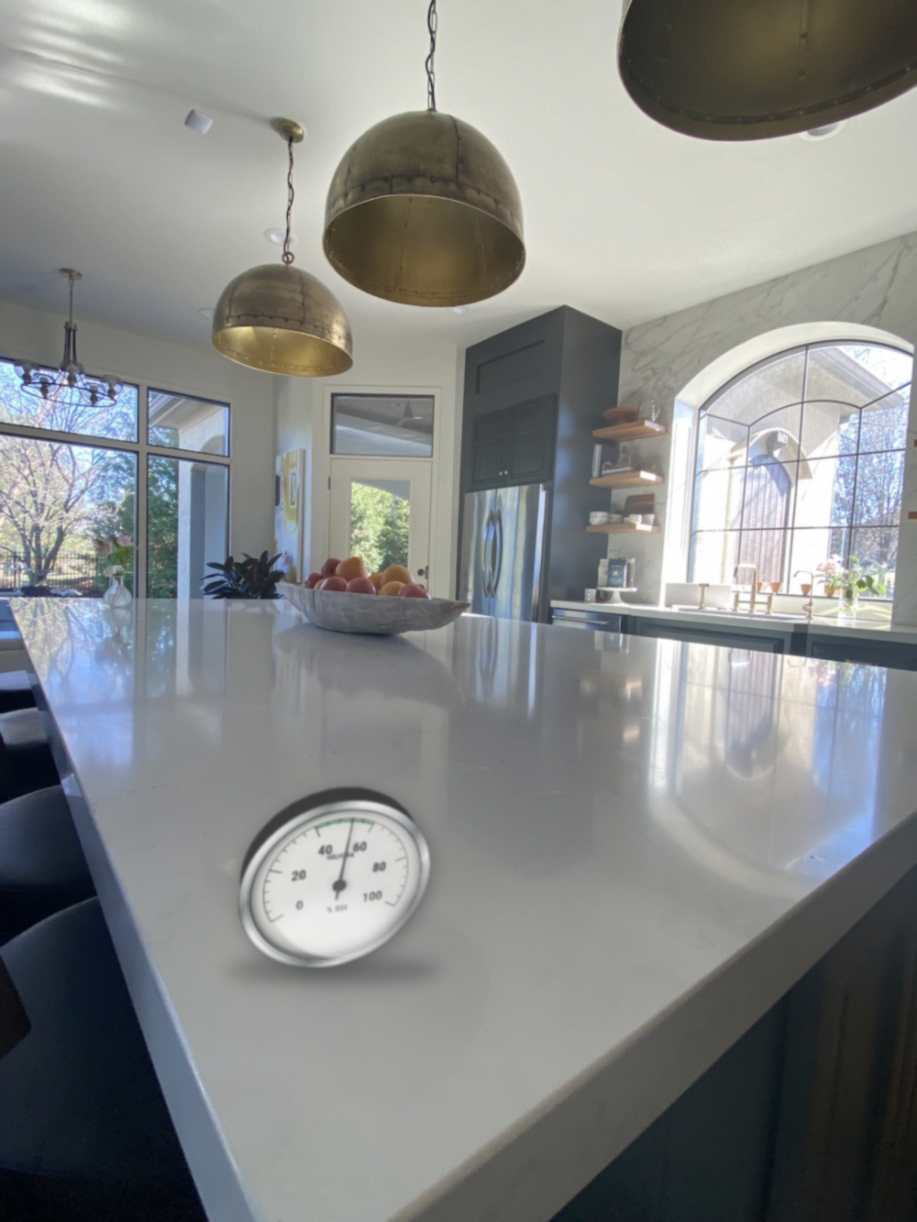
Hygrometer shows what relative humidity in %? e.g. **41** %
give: **52** %
